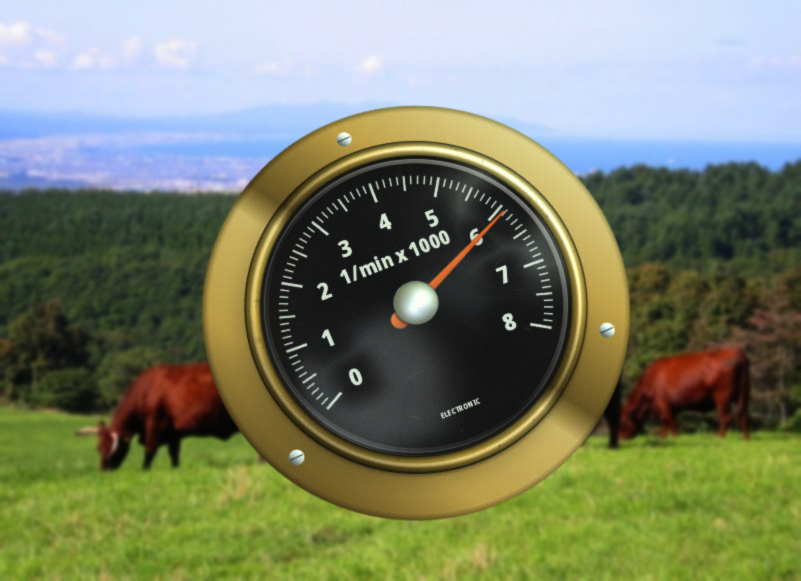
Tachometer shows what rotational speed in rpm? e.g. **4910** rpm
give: **6100** rpm
